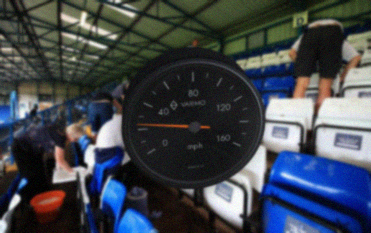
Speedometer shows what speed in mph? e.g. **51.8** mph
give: **25** mph
